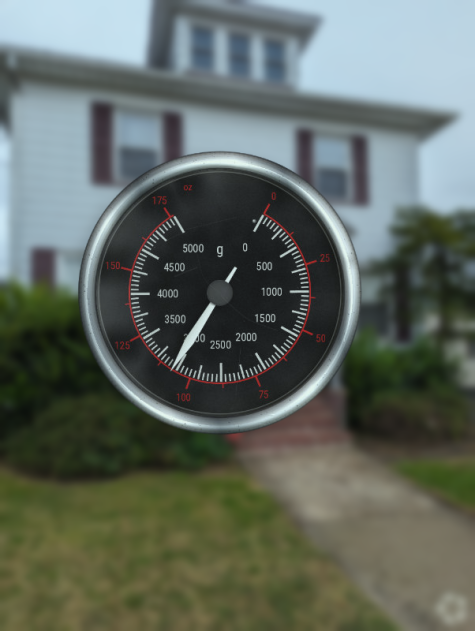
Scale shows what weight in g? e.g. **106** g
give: **3050** g
